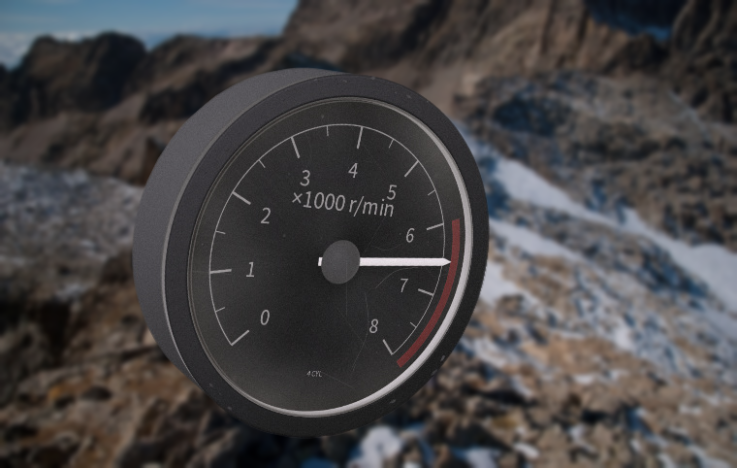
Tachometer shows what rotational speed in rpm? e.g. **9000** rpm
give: **6500** rpm
